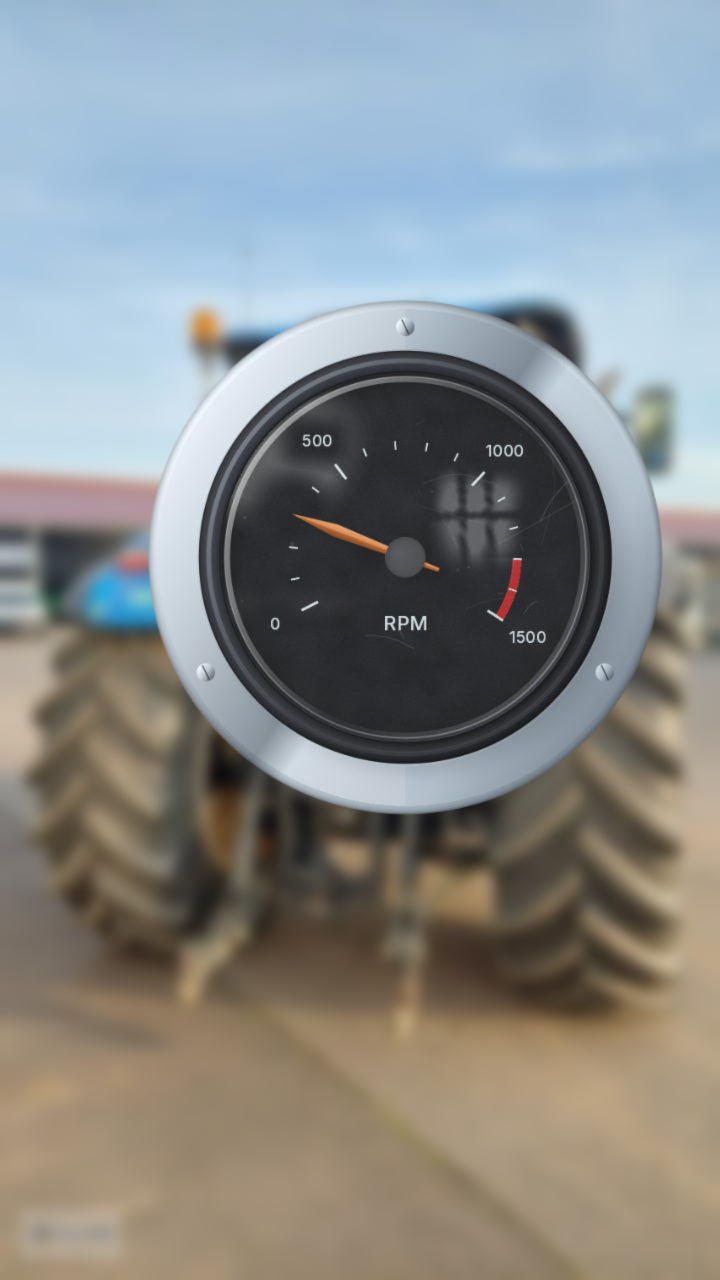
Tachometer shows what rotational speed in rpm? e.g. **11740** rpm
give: **300** rpm
